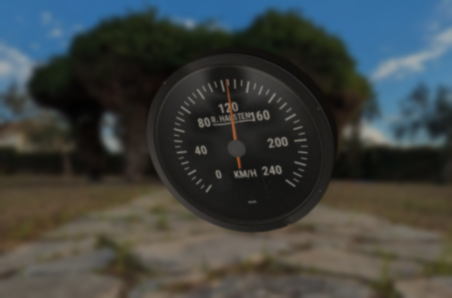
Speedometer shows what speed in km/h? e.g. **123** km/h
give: **125** km/h
